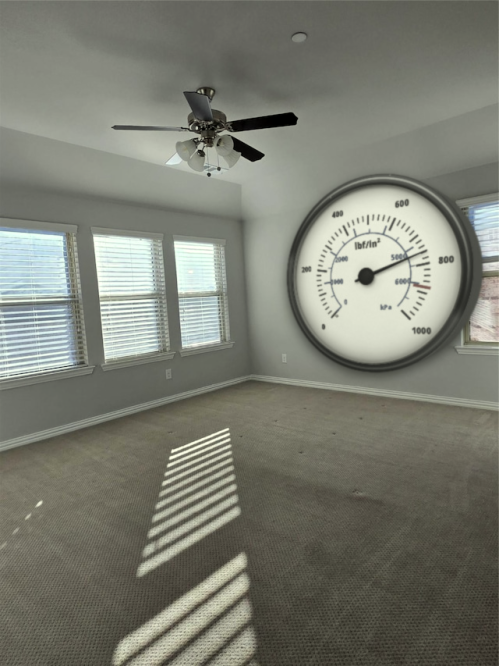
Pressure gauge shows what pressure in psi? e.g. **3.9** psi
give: **760** psi
